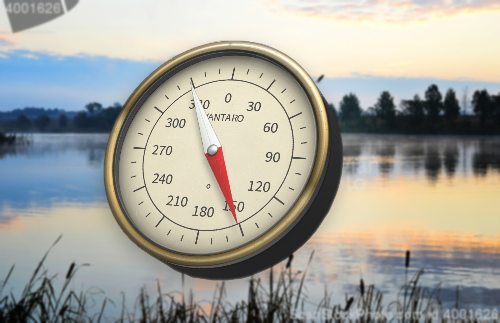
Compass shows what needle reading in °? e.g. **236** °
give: **150** °
